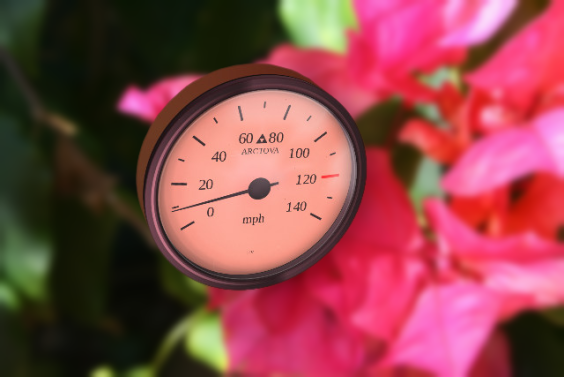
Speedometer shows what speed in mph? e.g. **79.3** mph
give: **10** mph
